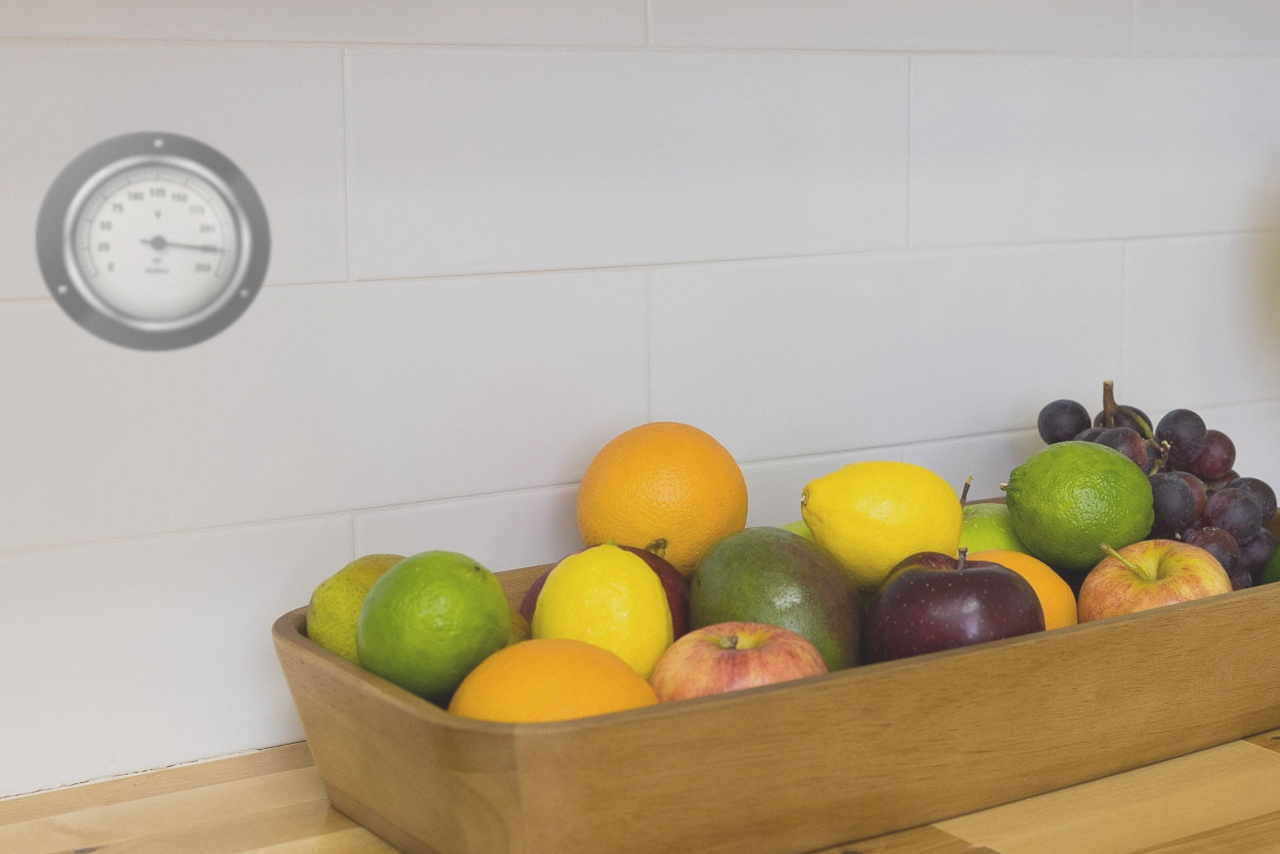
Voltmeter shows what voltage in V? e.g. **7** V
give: **225** V
